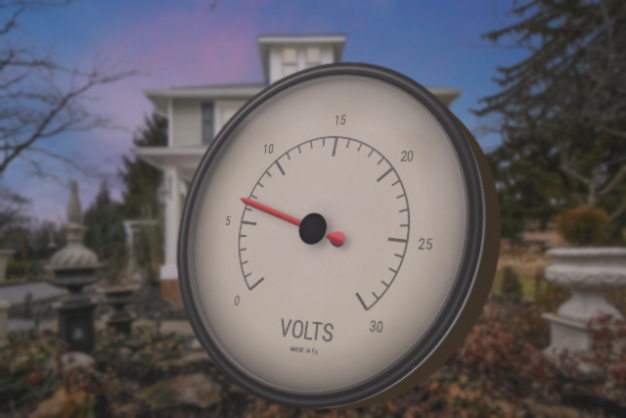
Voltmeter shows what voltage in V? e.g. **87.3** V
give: **6.5** V
